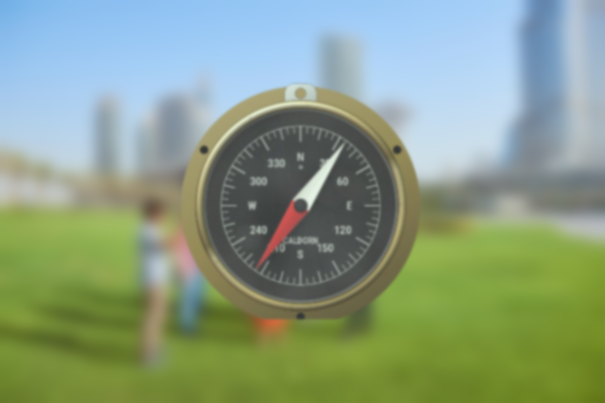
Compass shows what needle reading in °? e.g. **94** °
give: **215** °
